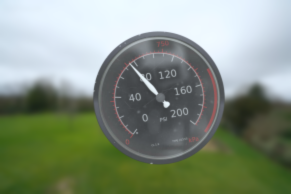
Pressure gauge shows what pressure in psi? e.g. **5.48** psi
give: **75** psi
